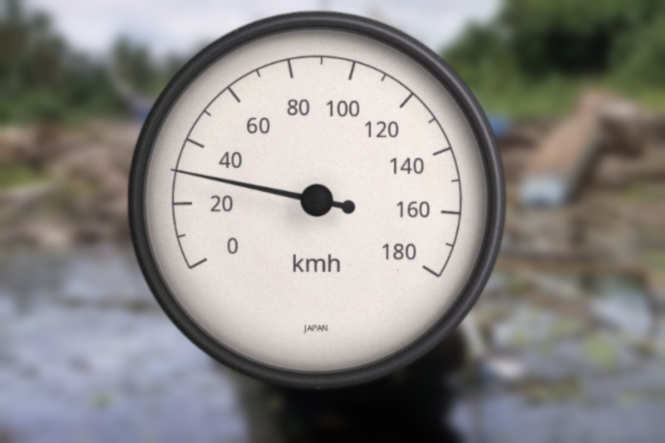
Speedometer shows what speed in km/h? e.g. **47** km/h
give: **30** km/h
